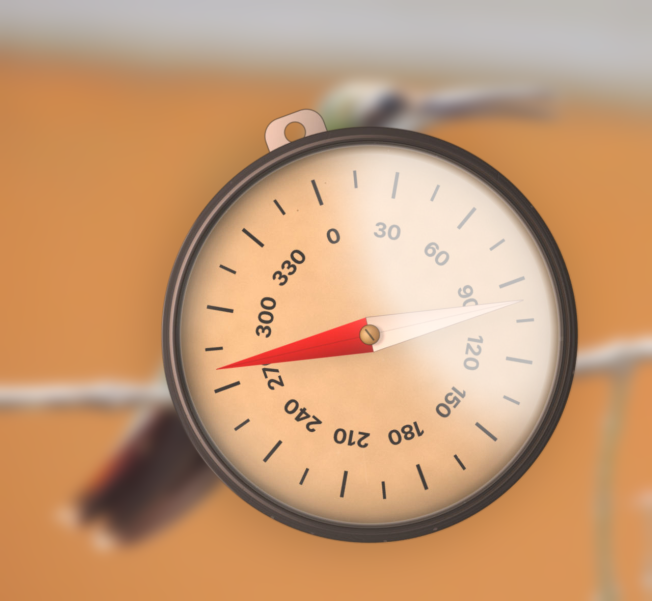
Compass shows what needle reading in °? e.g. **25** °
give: **277.5** °
